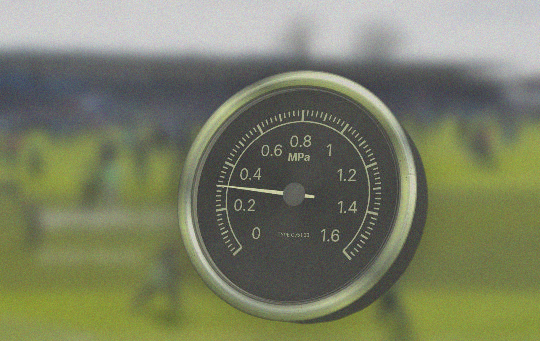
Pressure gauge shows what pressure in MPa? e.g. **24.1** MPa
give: **0.3** MPa
